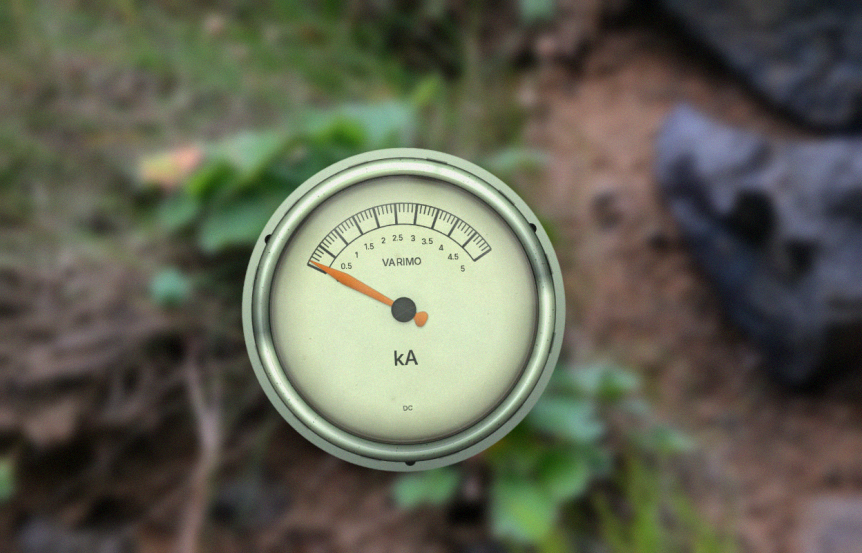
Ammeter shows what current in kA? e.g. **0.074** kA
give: **0.1** kA
